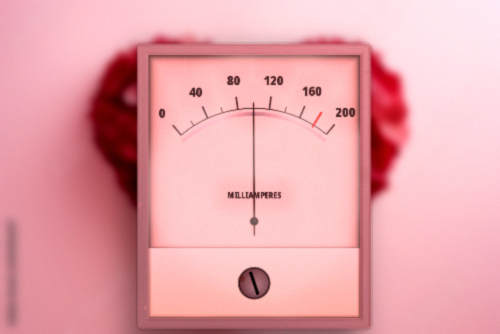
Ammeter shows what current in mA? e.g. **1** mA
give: **100** mA
